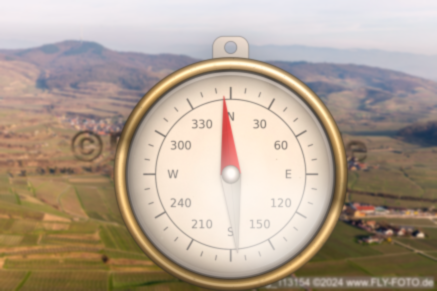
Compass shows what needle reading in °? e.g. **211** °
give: **355** °
